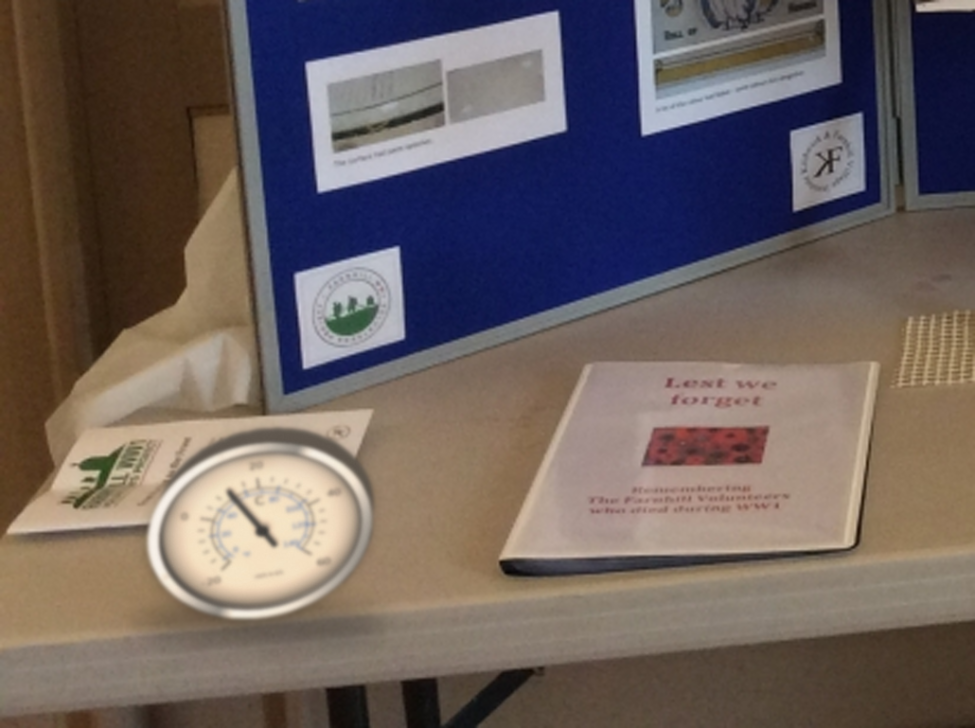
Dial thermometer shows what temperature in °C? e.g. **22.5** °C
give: **12** °C
